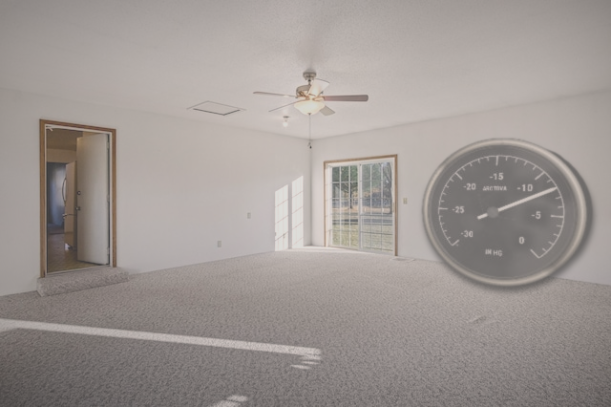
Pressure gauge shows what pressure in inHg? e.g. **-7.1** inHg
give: **-8** inHg
